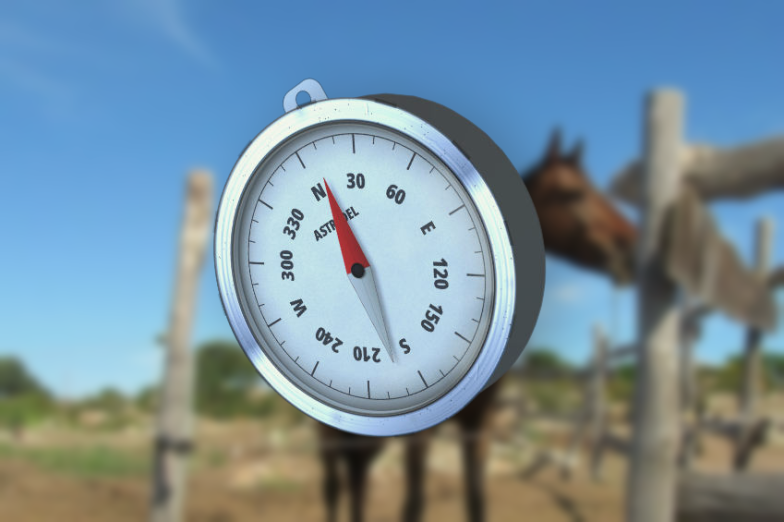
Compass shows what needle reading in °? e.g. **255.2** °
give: **10** °
